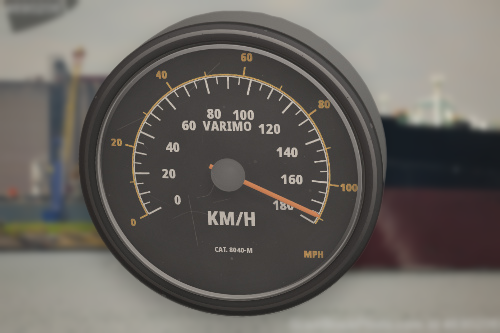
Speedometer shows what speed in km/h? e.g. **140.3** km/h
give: **175** km/h
